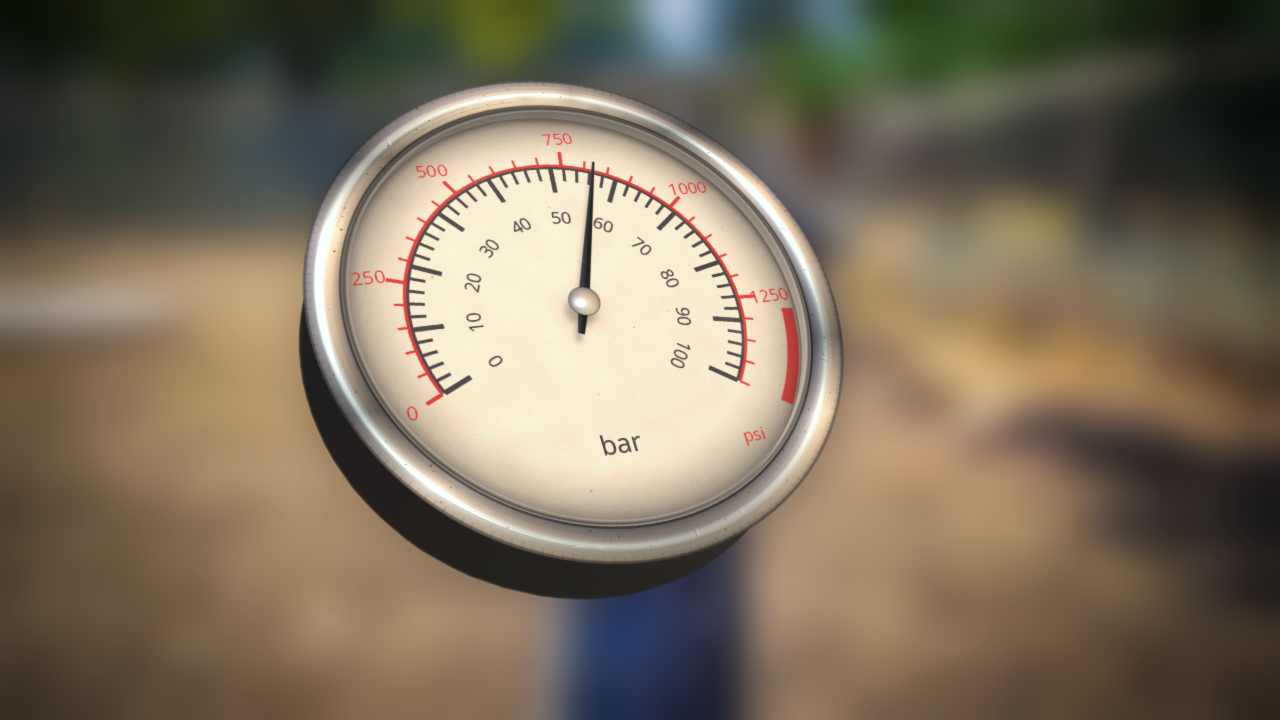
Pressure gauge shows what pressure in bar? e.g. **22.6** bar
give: **56** bar
